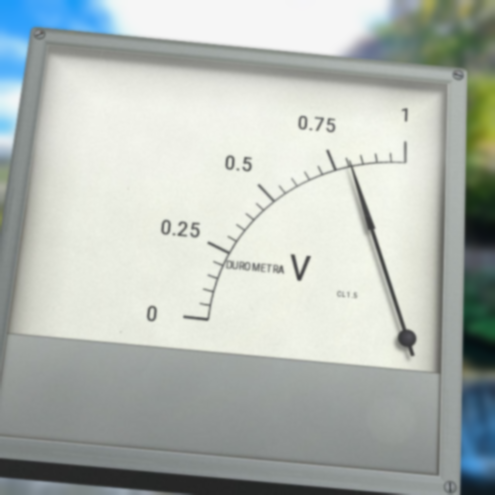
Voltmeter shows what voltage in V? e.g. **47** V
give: **0.8** V
